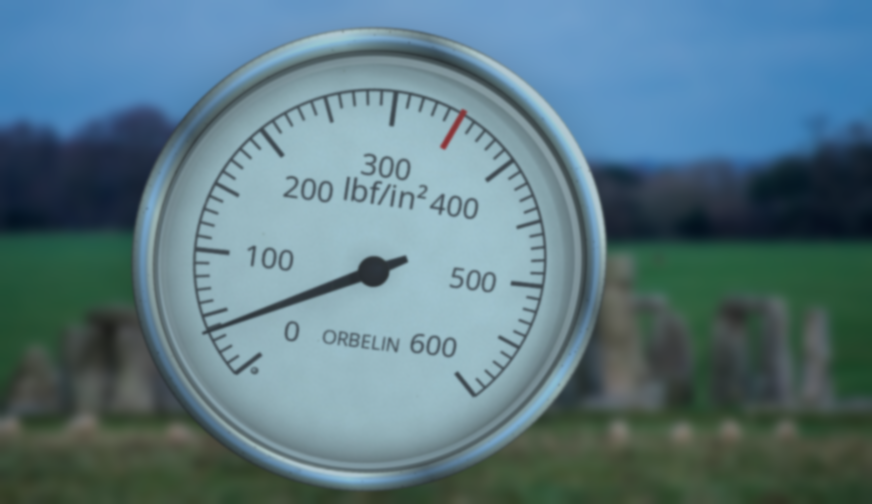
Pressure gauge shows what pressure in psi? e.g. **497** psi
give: **40** psi
